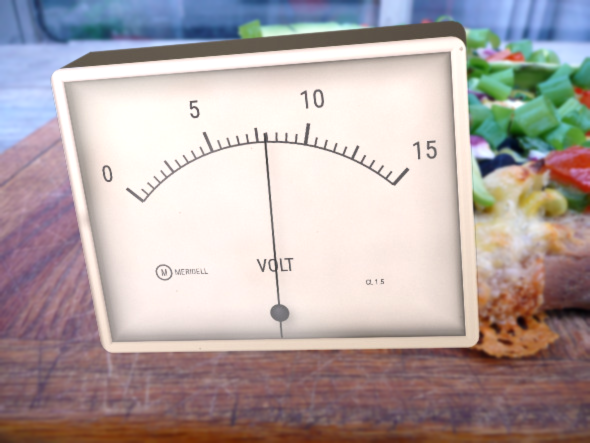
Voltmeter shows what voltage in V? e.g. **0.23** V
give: **8** V
